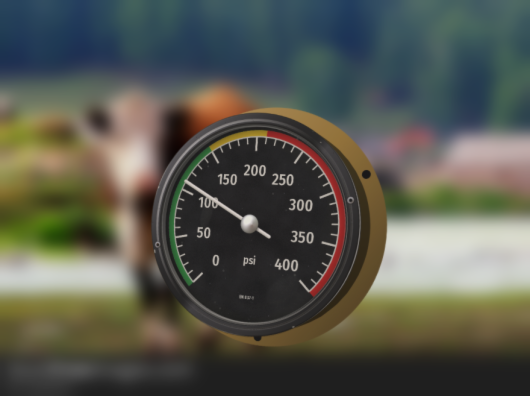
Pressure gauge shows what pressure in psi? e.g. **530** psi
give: **110** psi
